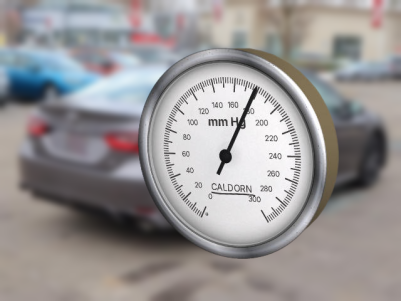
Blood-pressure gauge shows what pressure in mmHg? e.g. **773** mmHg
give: **180** mmHg
